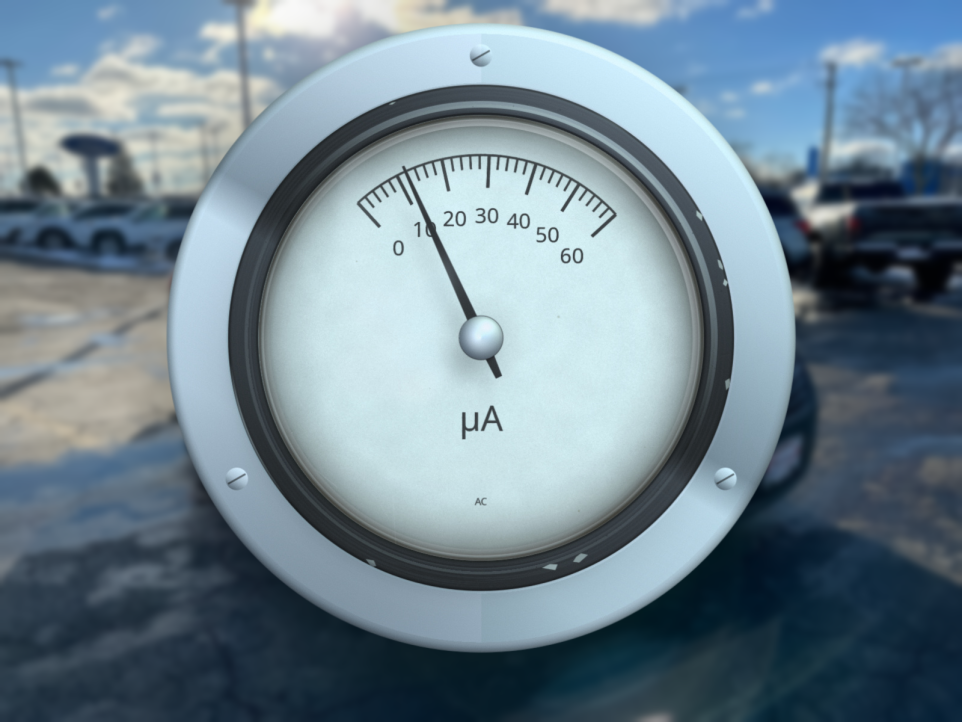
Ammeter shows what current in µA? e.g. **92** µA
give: **12** µA
